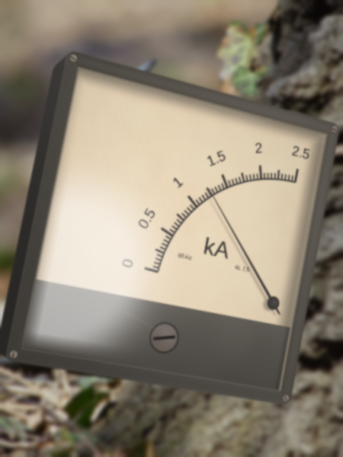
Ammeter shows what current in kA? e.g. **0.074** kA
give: **1.25** kA
